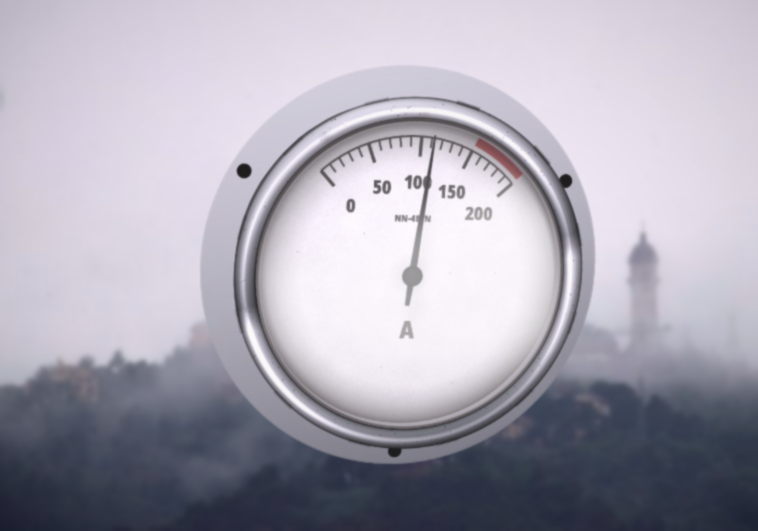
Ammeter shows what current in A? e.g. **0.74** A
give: **110** A
